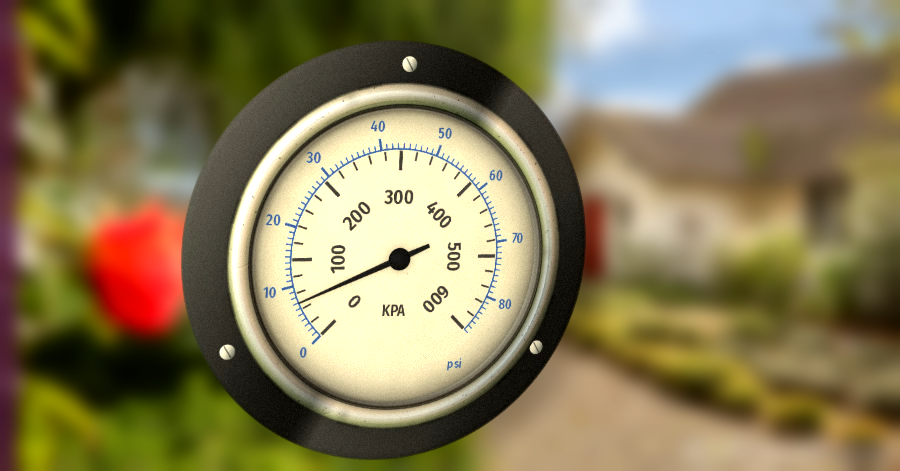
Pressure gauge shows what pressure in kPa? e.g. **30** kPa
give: **50** kPa
